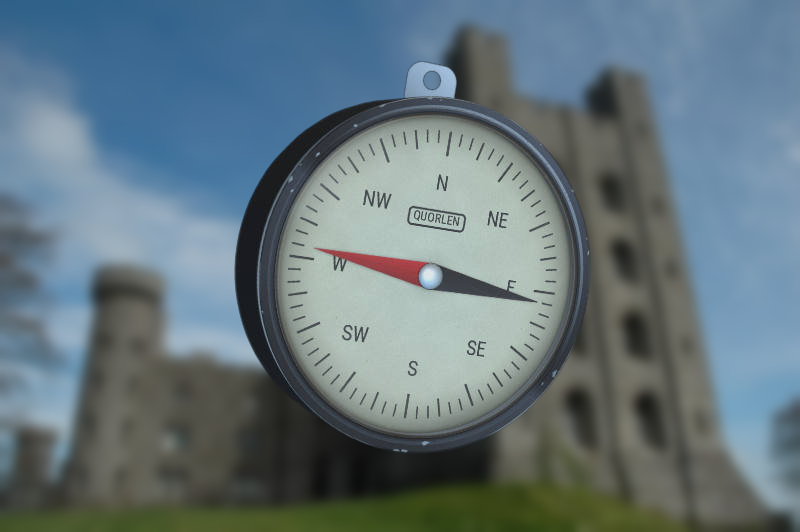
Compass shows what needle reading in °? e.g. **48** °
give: **275** °
